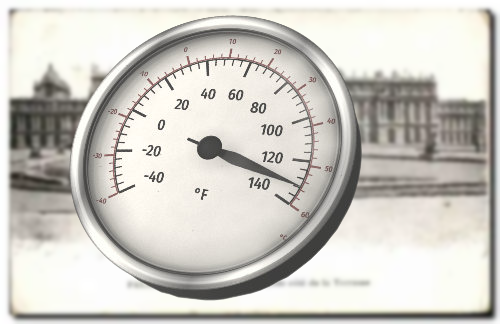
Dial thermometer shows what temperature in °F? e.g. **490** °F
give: **132** °F
